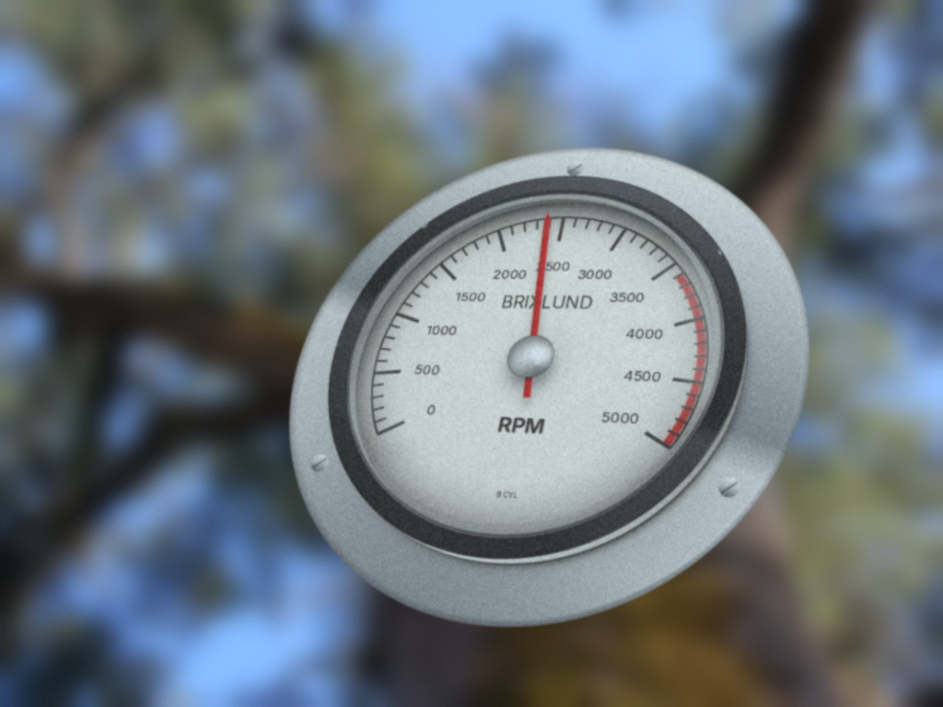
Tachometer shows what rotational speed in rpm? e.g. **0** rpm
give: **2400** rpm
